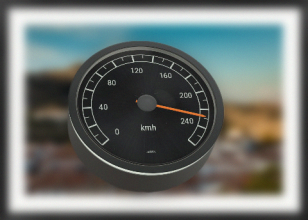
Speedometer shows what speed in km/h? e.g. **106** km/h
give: **230** km/h
